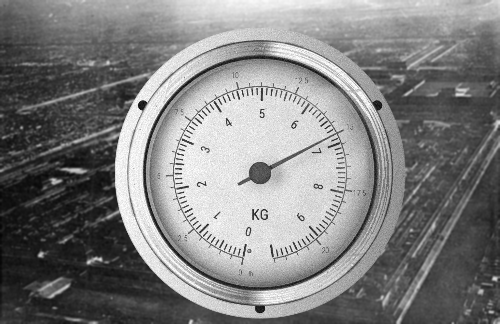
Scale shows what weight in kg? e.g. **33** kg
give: **6.8** kg
